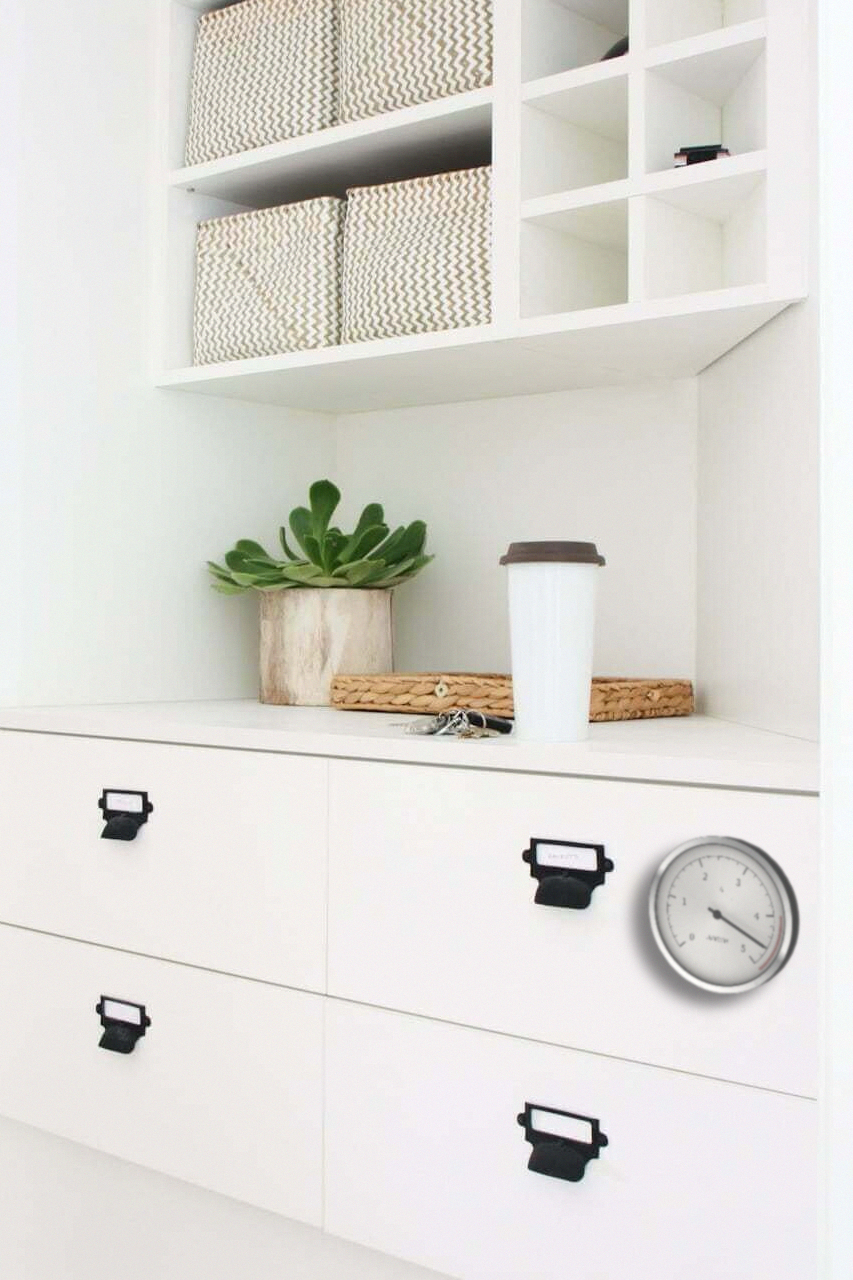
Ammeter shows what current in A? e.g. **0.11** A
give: **4.6** A
